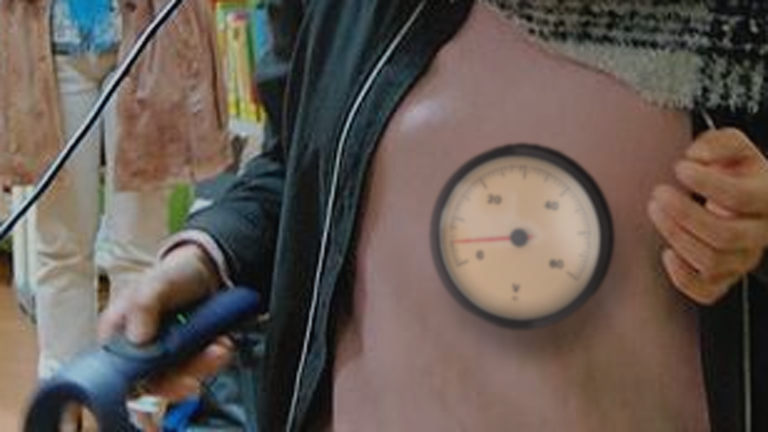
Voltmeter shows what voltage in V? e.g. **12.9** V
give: **5** V
